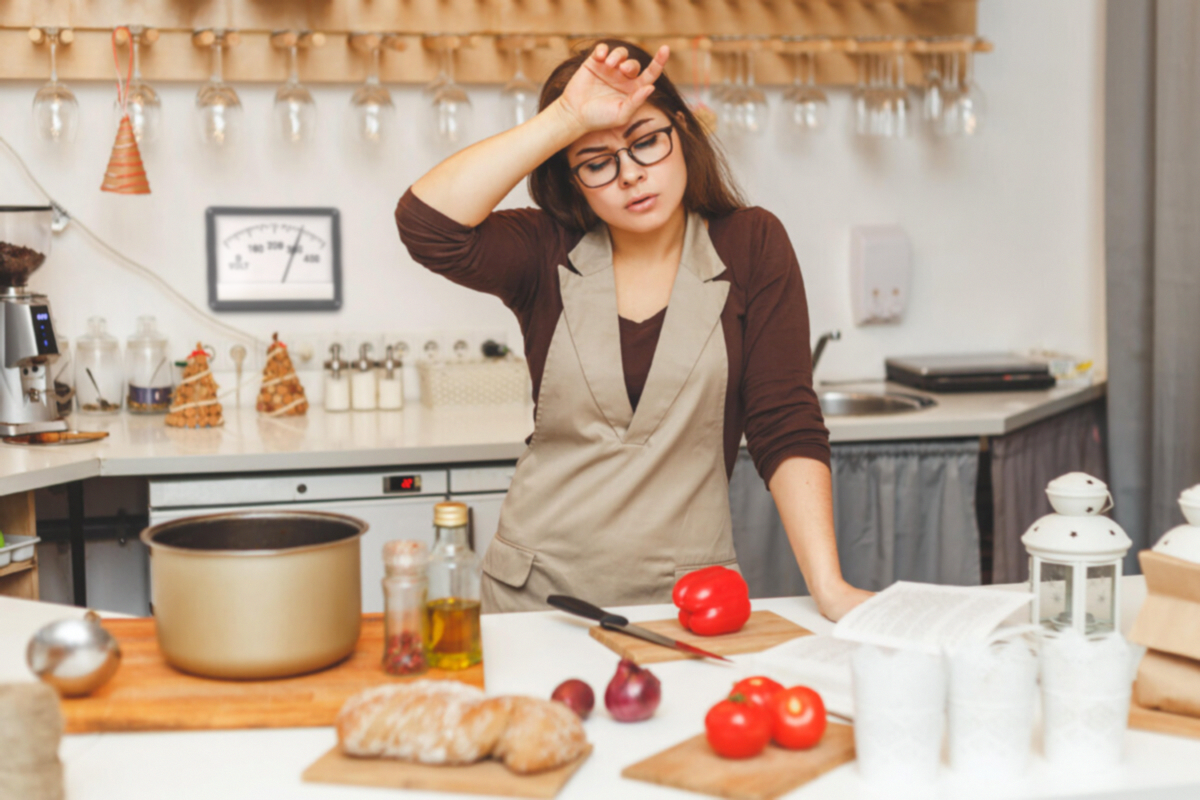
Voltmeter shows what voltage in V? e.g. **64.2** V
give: **300** V
